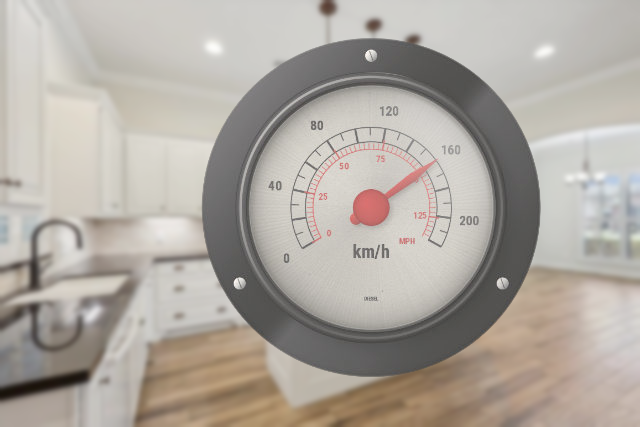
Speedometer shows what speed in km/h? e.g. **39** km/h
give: **160** km/h
